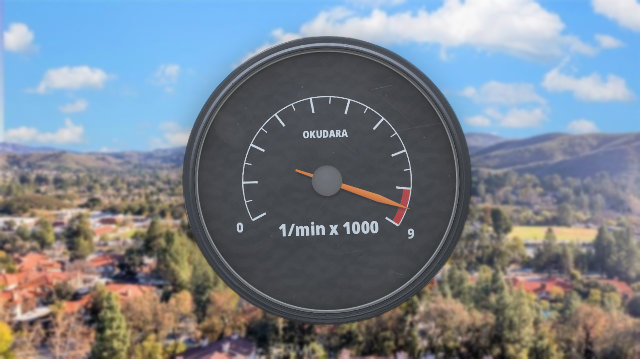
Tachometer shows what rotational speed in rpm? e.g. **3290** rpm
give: **8500** rpm
